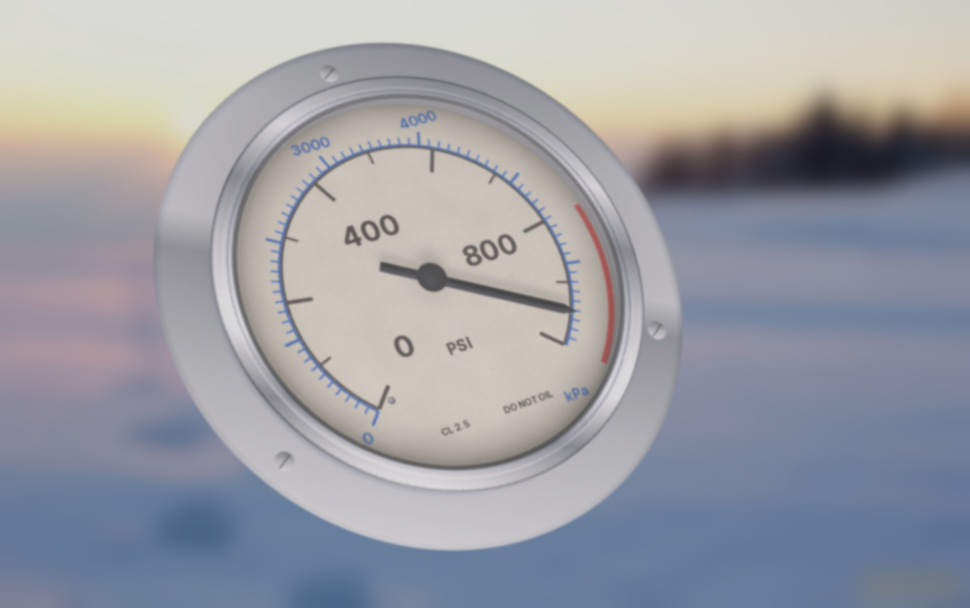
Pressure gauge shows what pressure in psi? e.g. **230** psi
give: **950** psi
